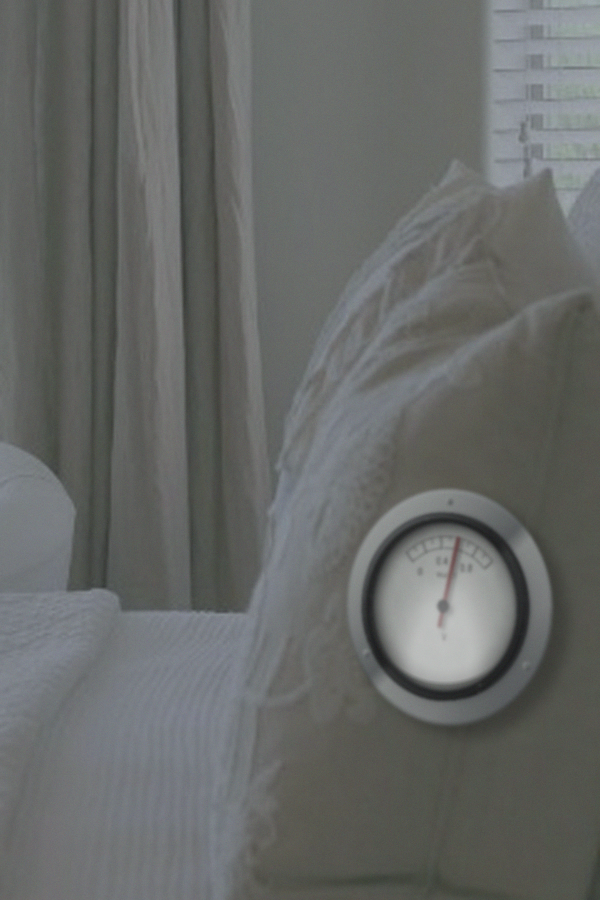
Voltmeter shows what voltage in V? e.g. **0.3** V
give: **0.6** V
